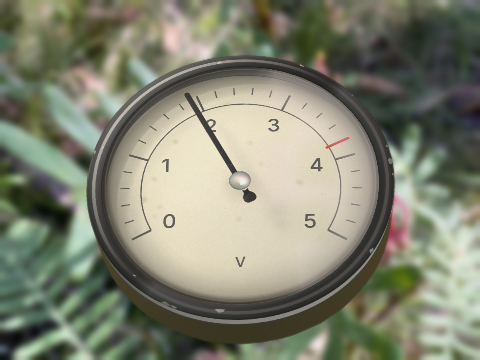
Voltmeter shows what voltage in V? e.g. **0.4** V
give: **1.9** V
